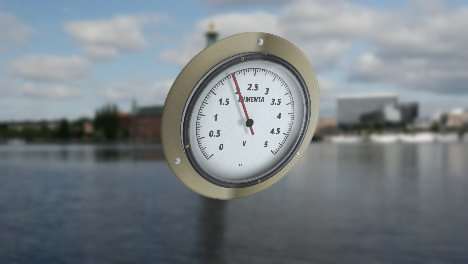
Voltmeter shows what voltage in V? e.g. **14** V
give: **2** V
